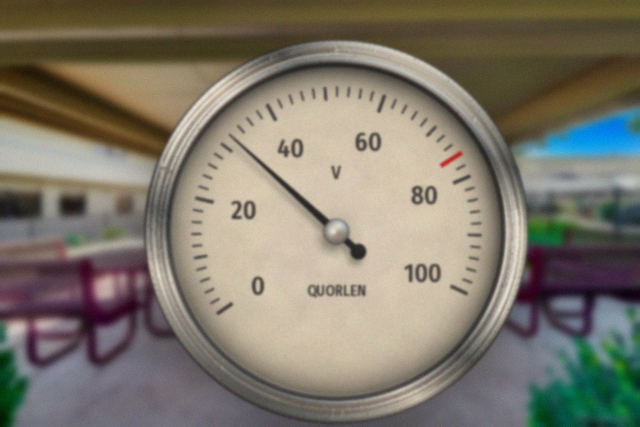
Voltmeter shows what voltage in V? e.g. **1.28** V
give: **32** V
